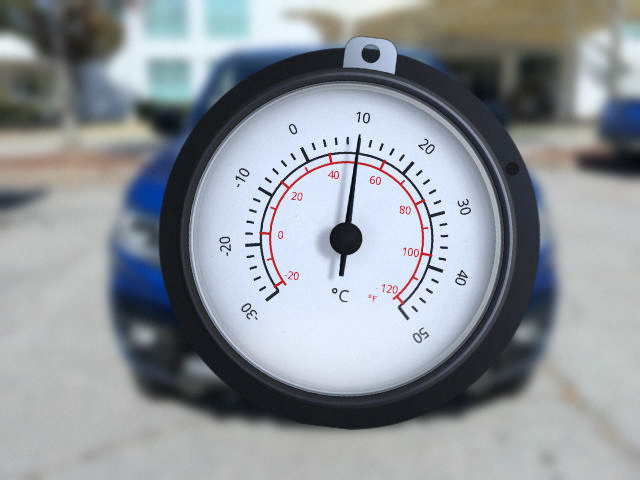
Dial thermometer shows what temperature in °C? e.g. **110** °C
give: **10** °C
